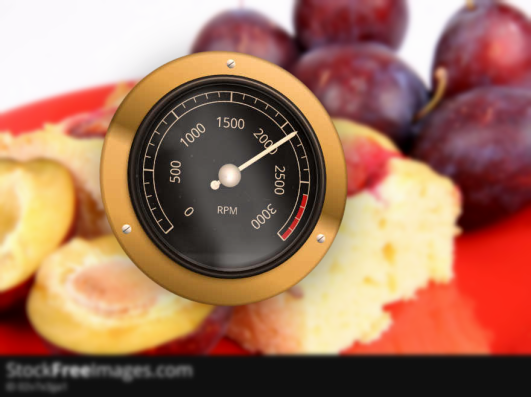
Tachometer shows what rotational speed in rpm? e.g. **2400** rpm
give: **2100** rpm
